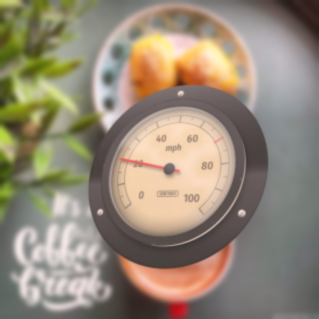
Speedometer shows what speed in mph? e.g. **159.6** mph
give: **20** mph
